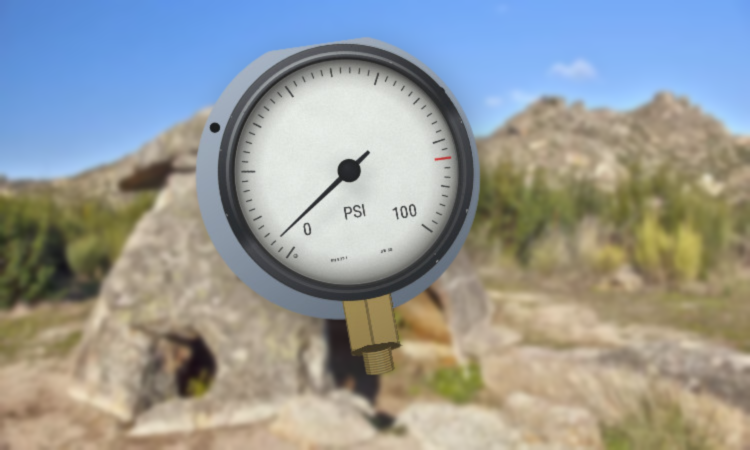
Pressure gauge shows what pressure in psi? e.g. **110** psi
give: **4** psi
